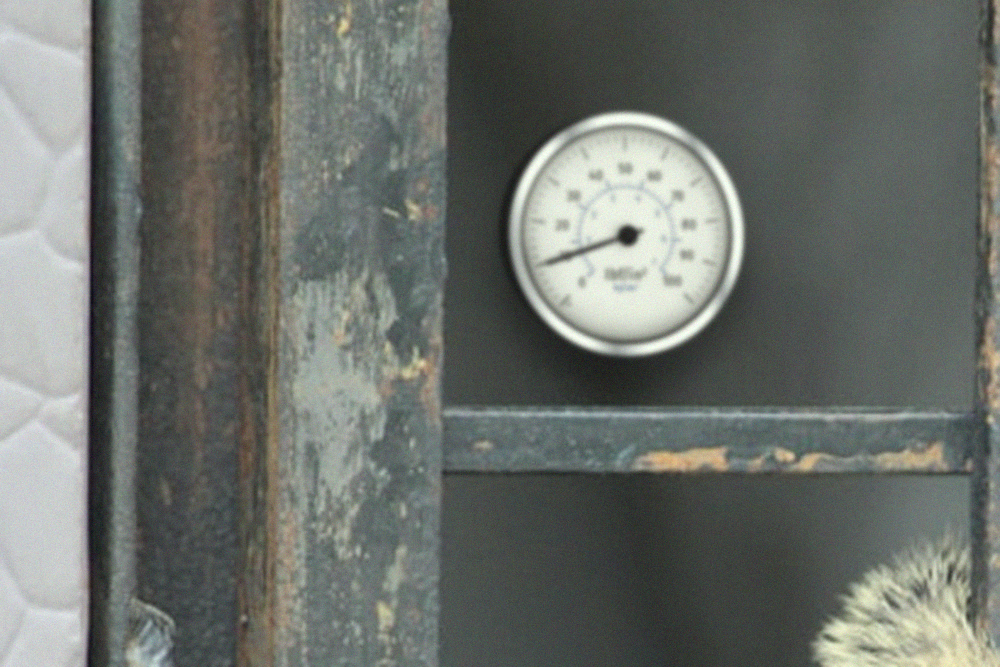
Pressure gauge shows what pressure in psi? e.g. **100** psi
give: **10** psi
